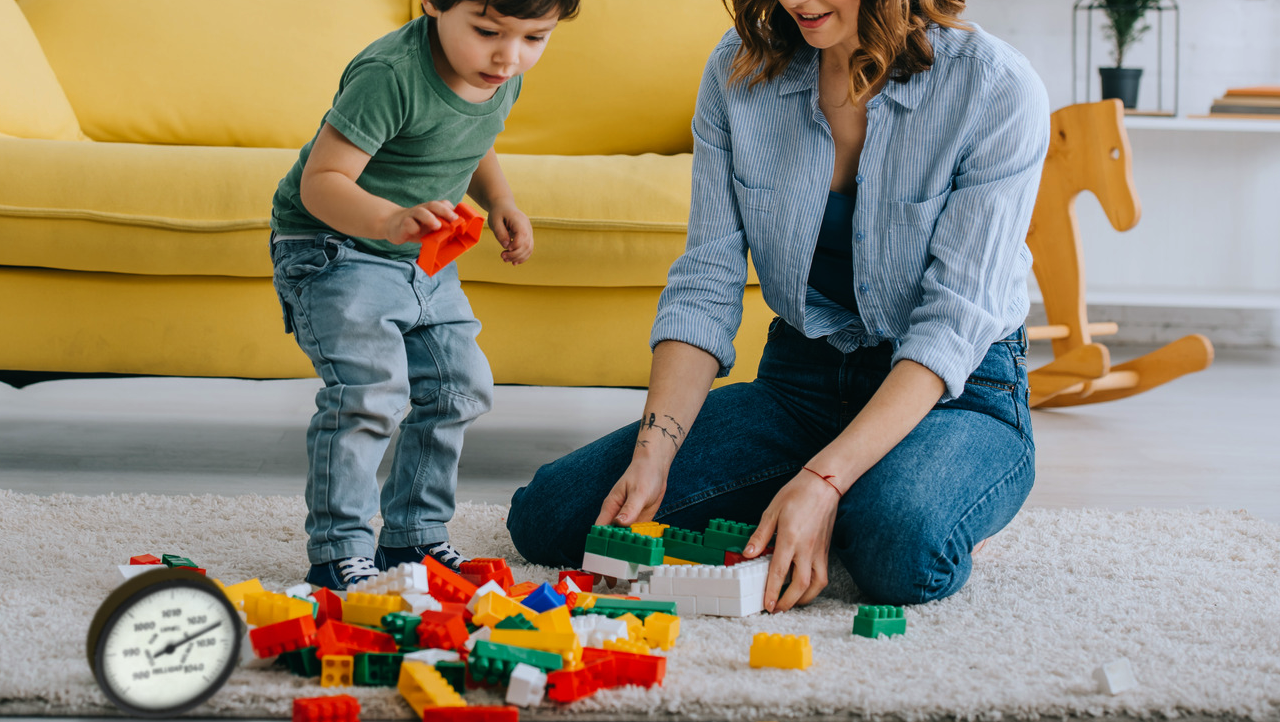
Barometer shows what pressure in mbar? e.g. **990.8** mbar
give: **1025** mbar
